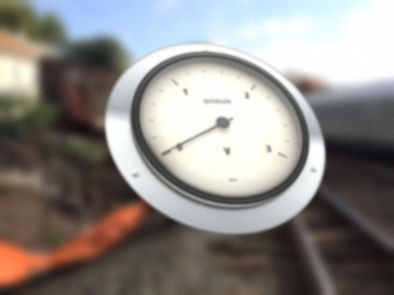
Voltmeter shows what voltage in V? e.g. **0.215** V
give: **0** V
